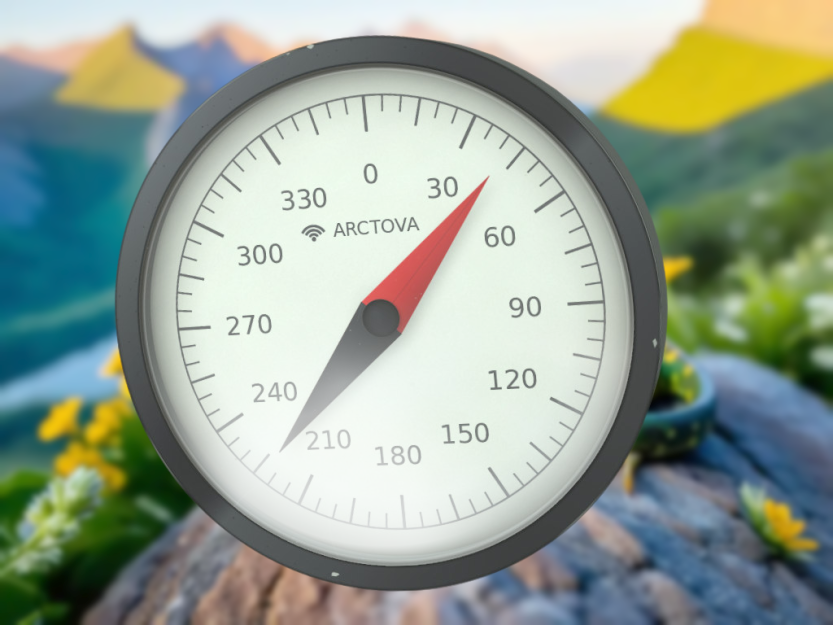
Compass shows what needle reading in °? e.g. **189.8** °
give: **42.5** °
